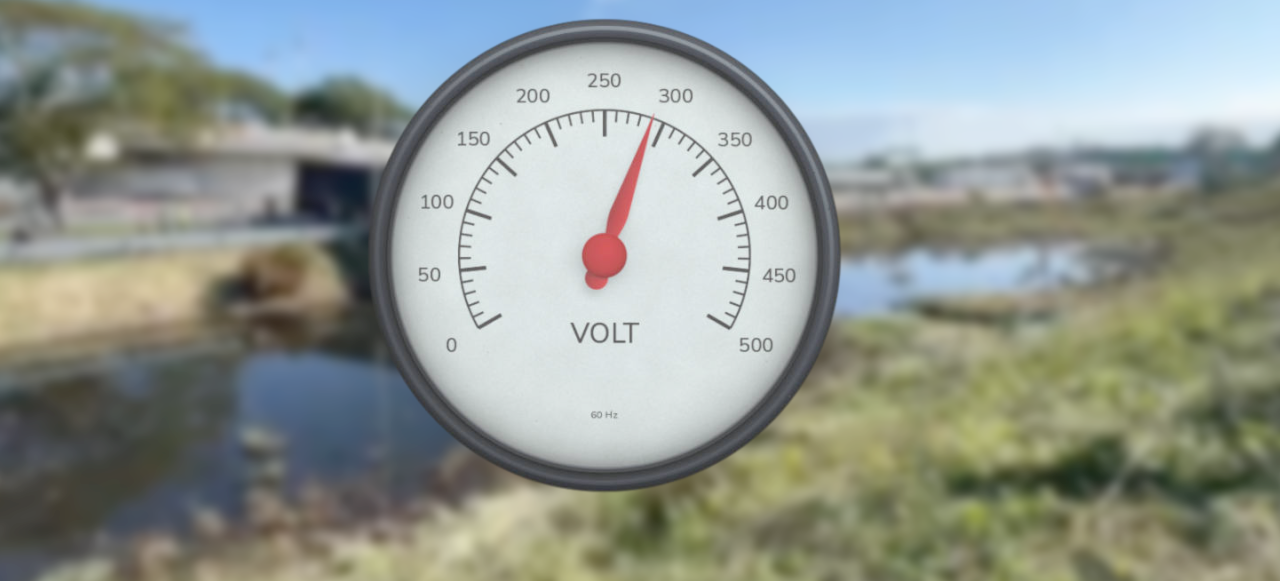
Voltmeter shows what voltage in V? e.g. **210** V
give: **290** V
